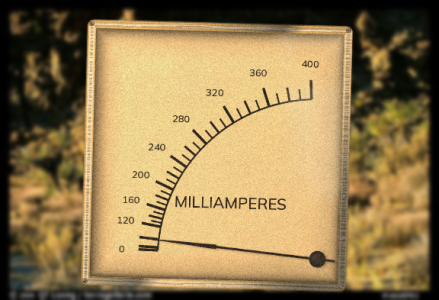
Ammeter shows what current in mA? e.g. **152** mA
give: **80** mA
